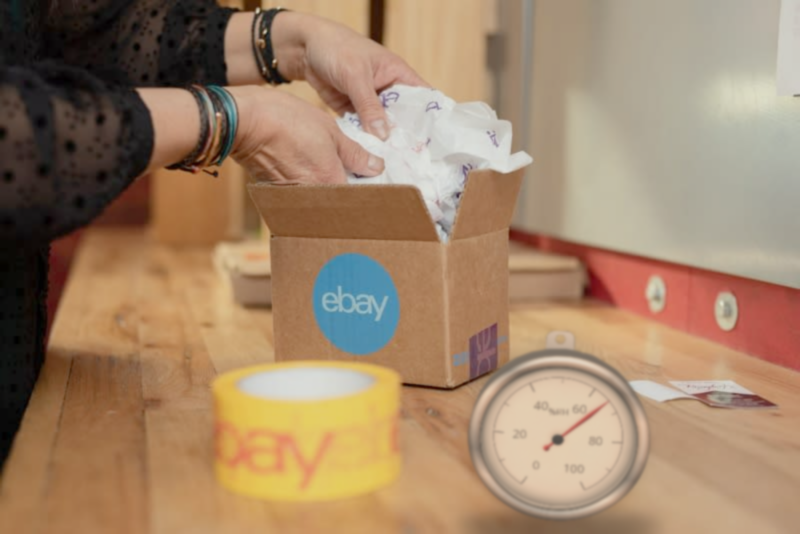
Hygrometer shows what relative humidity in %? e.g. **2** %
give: **65** %
